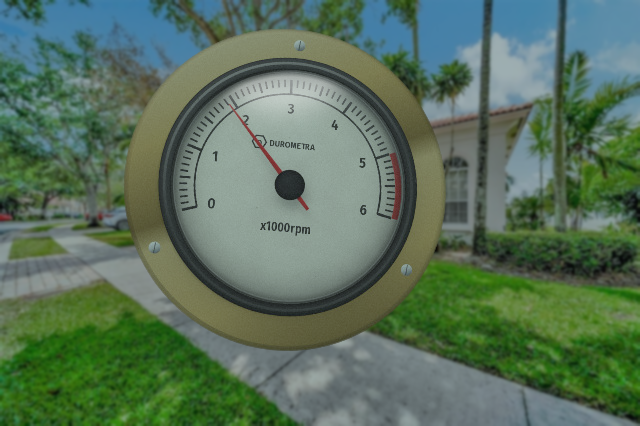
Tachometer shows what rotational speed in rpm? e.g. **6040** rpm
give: **1900** rpm
